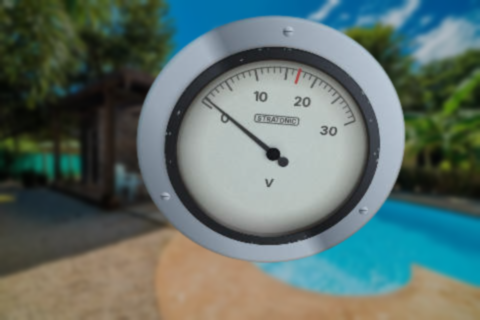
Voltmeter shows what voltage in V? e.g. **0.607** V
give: **1** V
